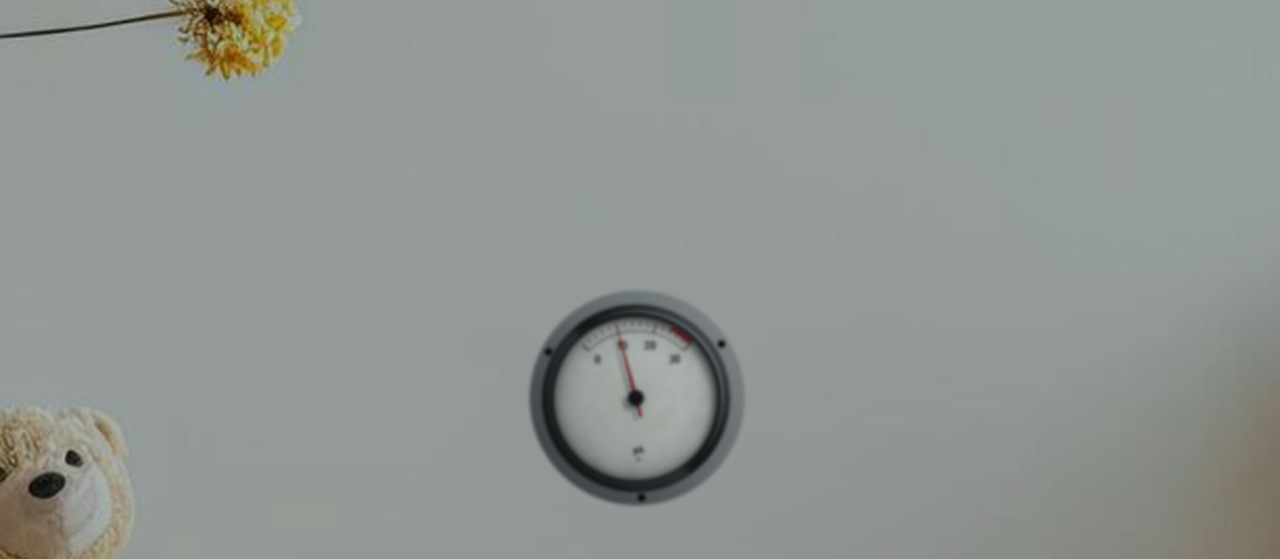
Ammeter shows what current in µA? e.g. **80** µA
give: **10** µA
